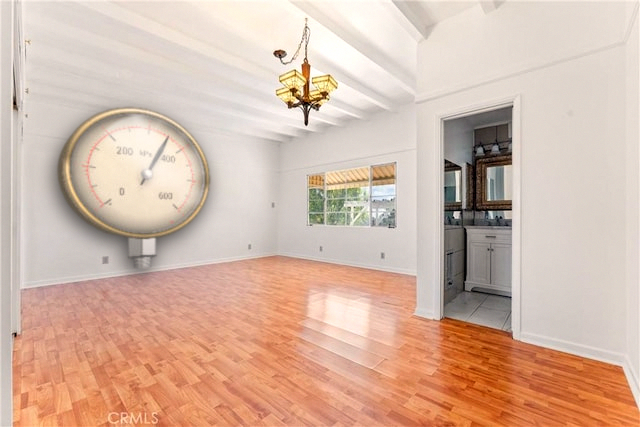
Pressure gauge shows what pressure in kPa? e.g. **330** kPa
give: **350** kPa
